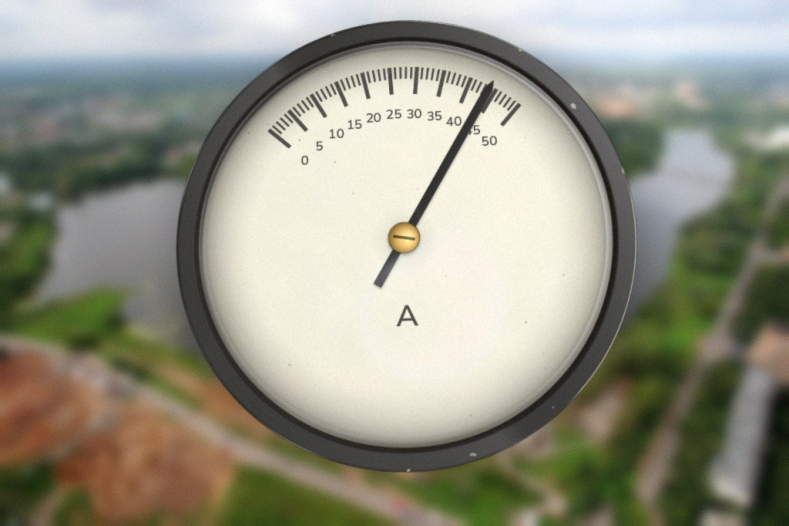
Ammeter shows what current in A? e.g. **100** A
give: **44** A
